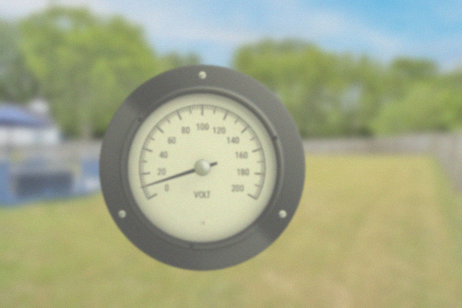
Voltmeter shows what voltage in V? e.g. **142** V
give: **10** V
